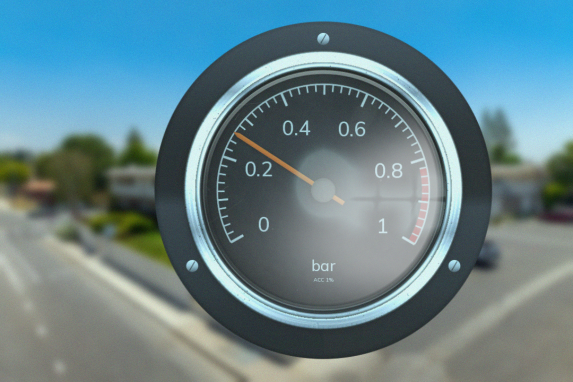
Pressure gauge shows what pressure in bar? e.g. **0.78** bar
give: **0.26** bar
